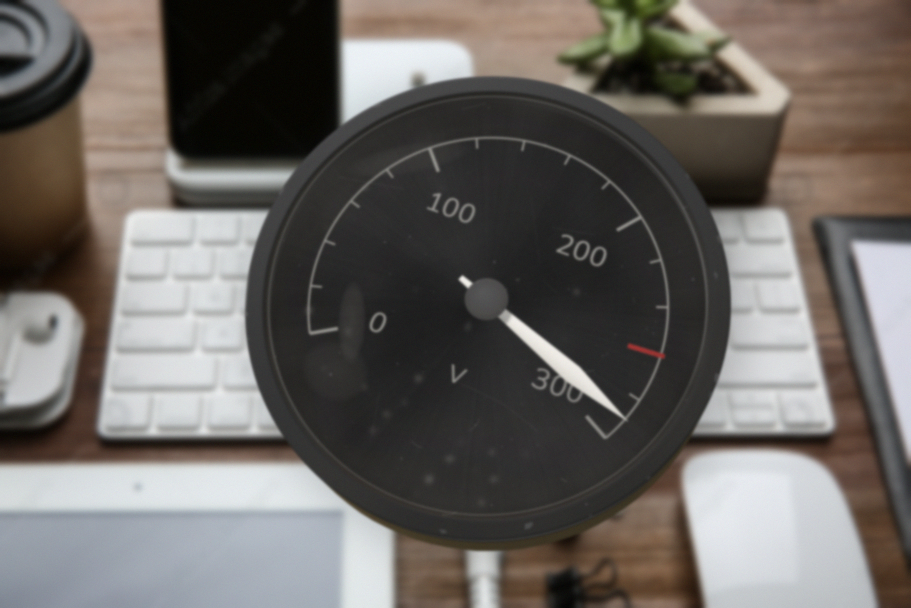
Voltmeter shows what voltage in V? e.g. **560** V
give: **290** V
